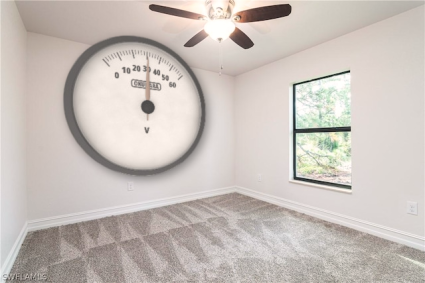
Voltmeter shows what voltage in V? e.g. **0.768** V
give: **30** V
